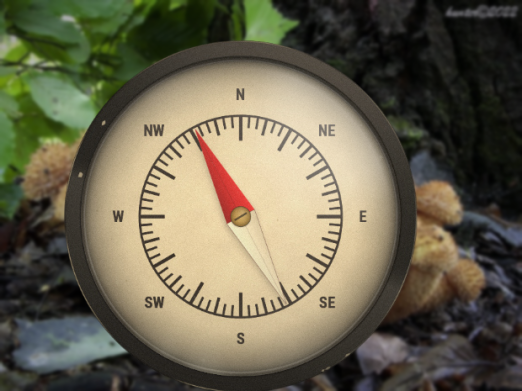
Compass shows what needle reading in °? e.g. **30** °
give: **332.5** °
